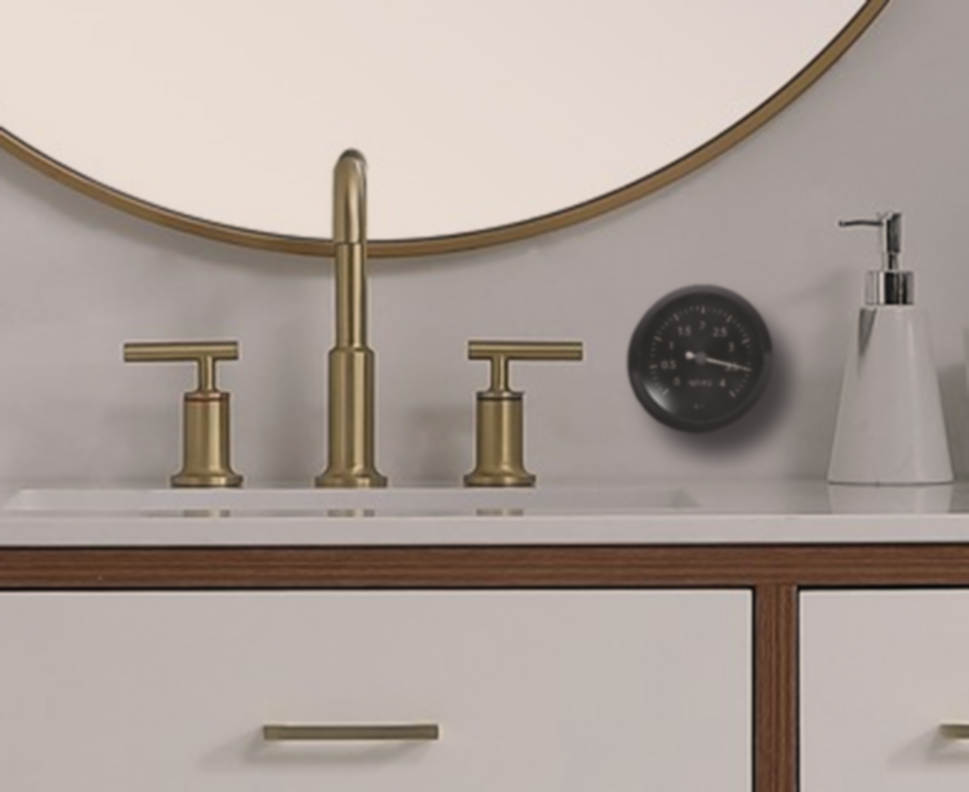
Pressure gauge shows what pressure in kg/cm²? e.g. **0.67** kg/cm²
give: **3.5** kg/cm²
